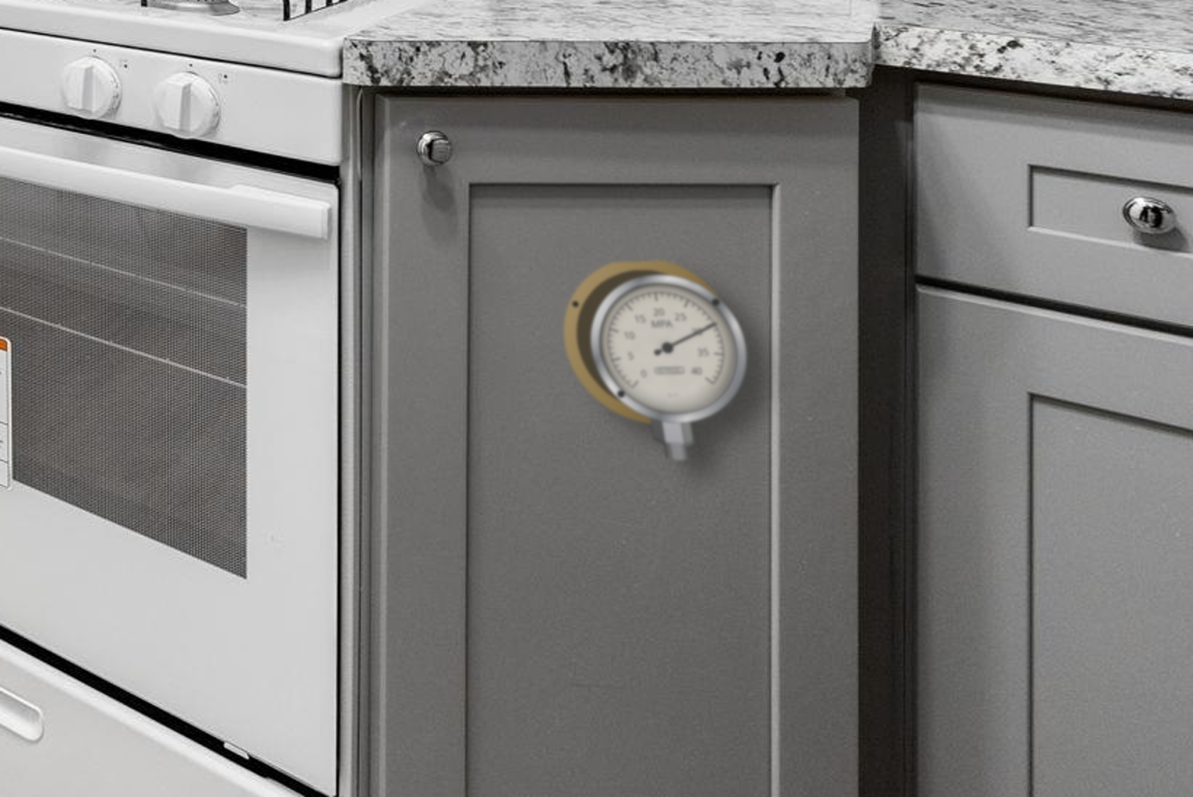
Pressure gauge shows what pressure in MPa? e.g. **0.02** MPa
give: **30** MPa
